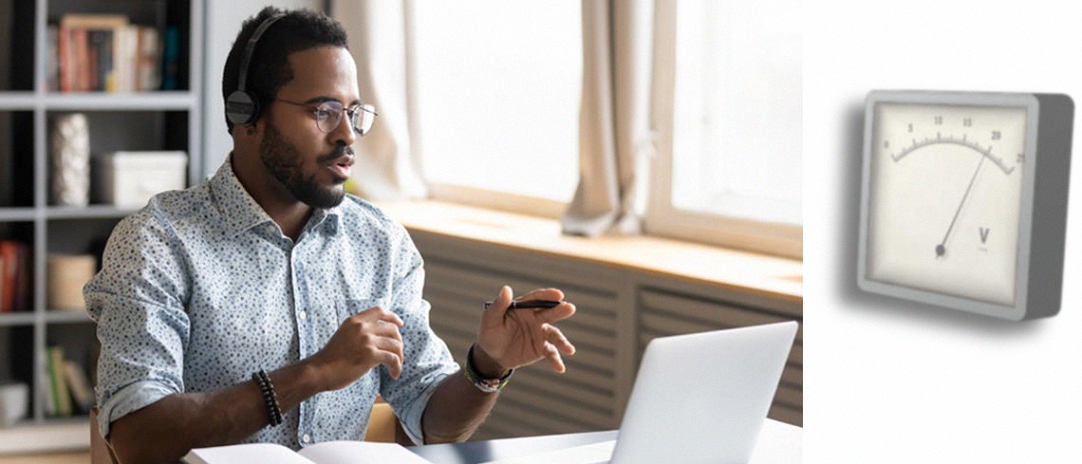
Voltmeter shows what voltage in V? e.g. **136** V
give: **20** V
